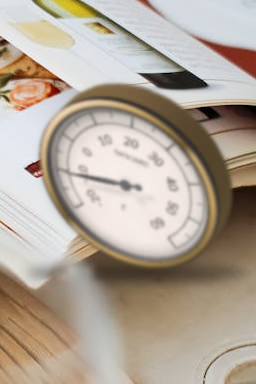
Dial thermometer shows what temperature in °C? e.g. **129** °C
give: **-10** °C
